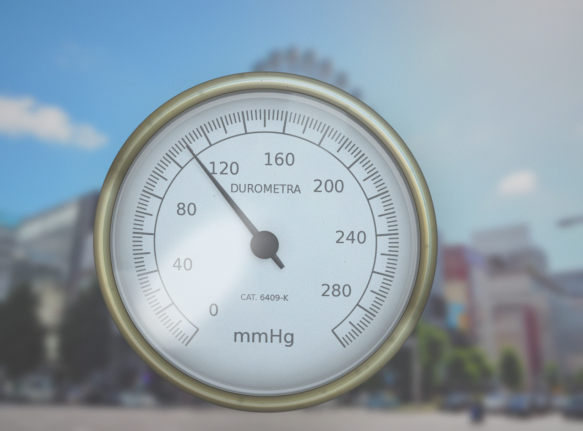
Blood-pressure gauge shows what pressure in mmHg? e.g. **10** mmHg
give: **110** mmHg
